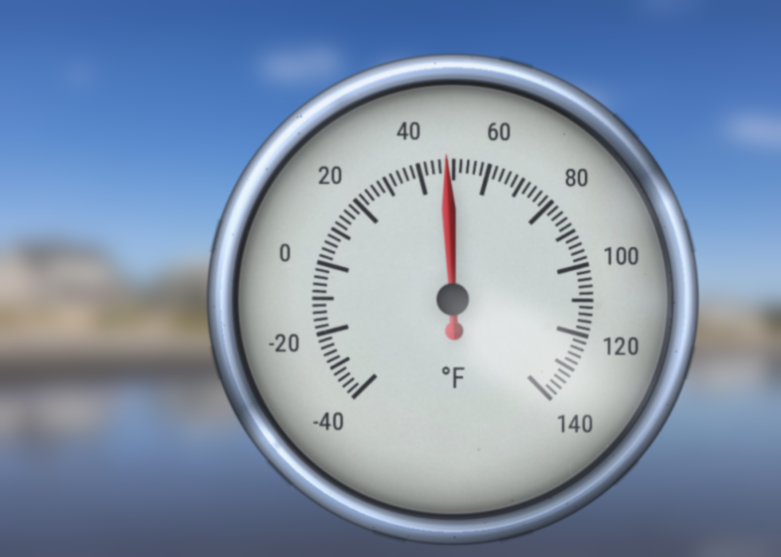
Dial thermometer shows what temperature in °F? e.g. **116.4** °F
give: **48** °F
